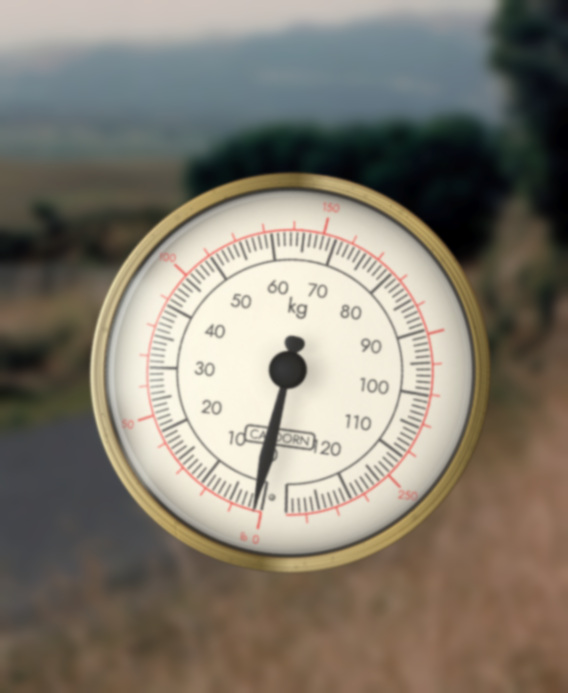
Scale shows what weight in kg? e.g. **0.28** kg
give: **1** kg
